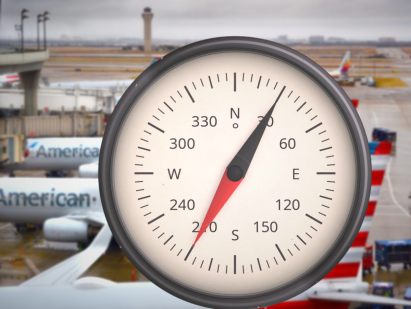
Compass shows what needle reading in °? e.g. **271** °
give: **210** °
